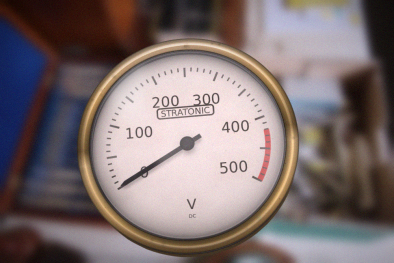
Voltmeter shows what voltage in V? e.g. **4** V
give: **0** V
